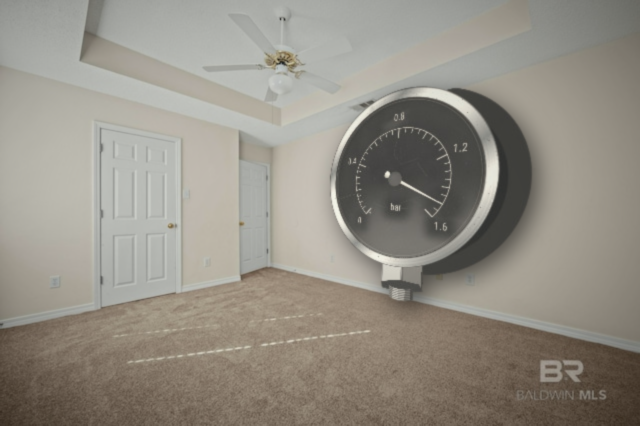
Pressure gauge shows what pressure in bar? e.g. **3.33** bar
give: **1.5** bar
